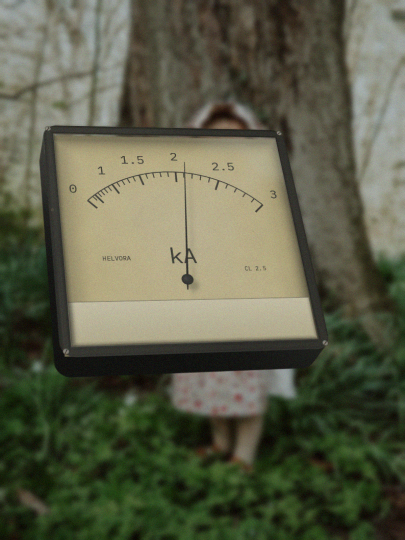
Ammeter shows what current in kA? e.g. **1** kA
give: **2.1** kA
